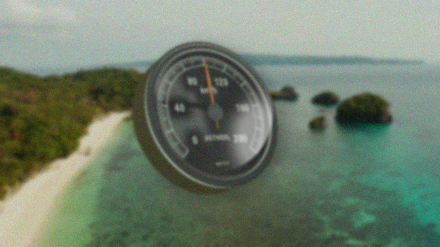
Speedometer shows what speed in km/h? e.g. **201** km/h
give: **100** km/h
